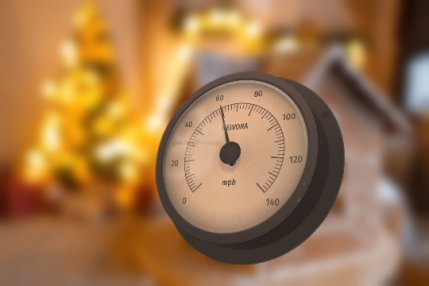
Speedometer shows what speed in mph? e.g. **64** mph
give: **60** mph
